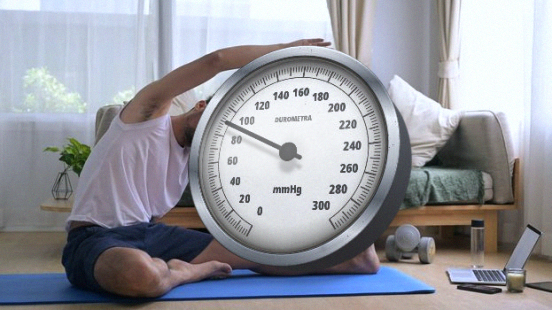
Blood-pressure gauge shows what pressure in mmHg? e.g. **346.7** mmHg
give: **90** mmHg
